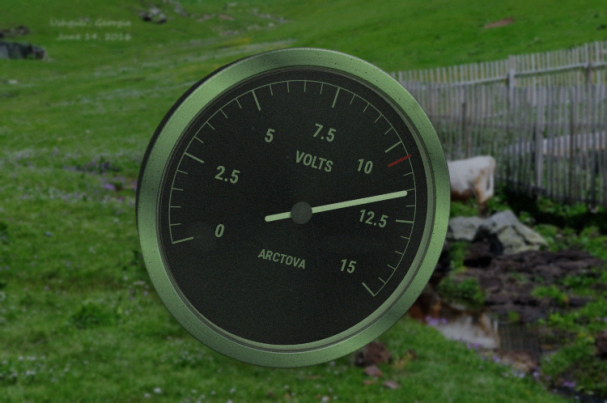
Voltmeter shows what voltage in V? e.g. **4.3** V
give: **11.5** V
